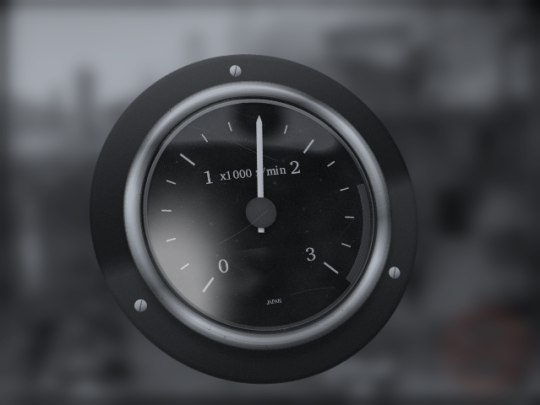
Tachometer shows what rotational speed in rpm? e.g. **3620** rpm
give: **1600** rpm
